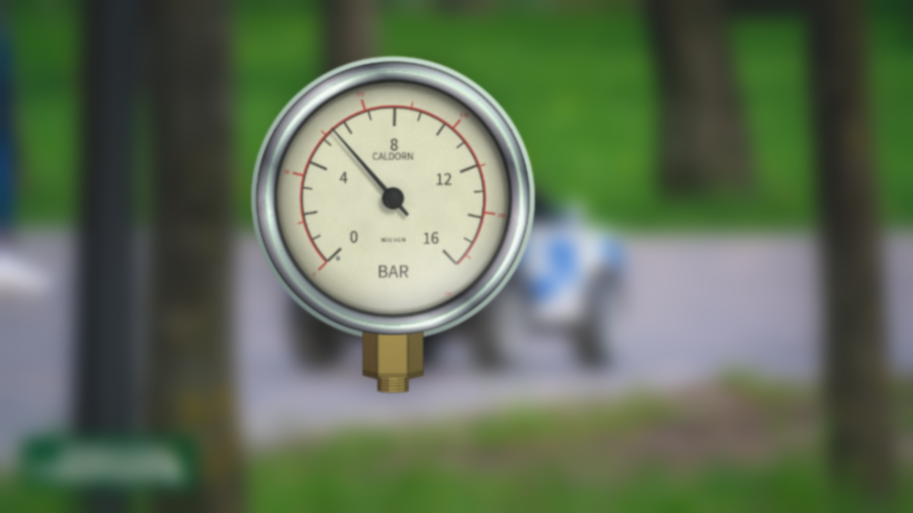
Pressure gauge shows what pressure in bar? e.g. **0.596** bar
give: **5.5** bar
